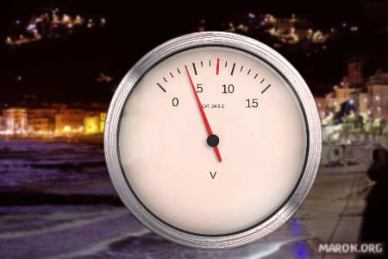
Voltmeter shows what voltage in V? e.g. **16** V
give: **4** V
